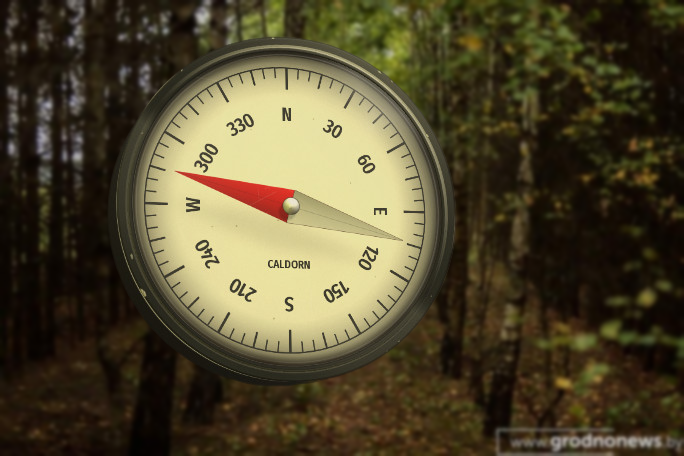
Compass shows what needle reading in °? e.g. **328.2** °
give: **285** °
